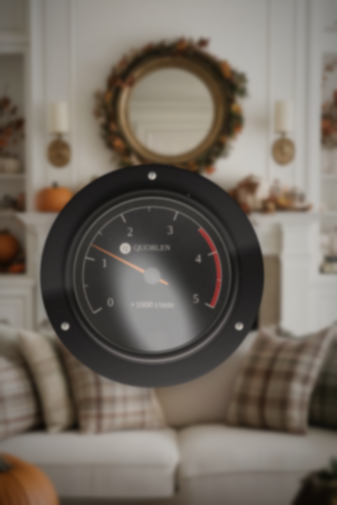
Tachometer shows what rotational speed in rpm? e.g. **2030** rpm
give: **1250** rpm
